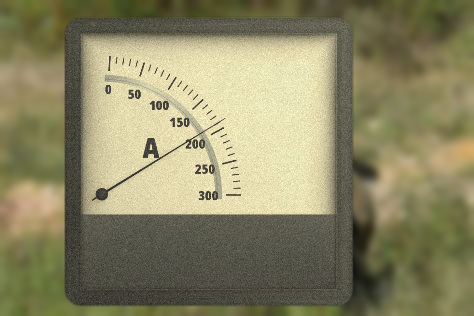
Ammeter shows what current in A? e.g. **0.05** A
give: **190** A
